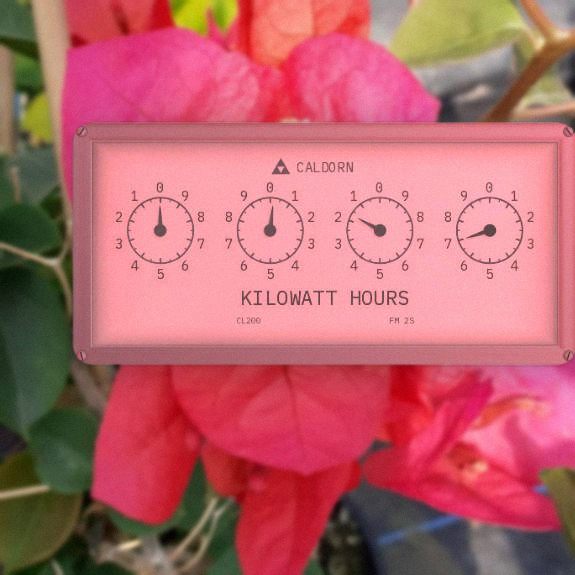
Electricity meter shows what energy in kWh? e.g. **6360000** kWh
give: **17** kWh
